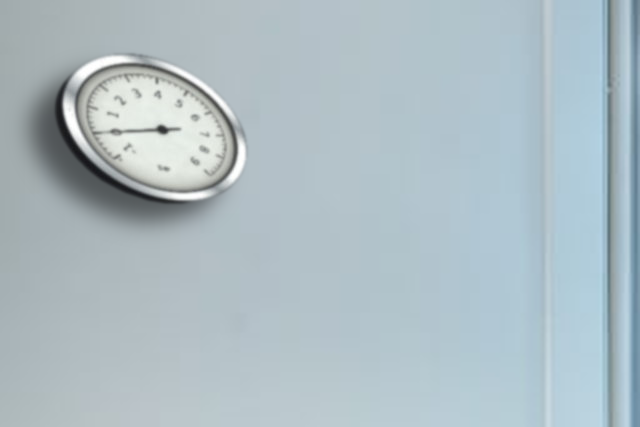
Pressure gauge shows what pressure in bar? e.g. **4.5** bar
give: **0** bar
